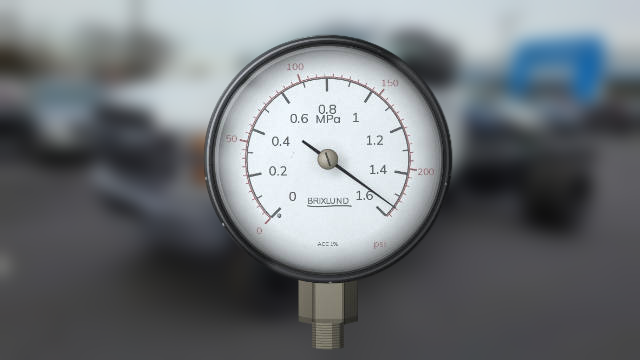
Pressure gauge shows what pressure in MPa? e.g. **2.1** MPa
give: **1.55** MPa
